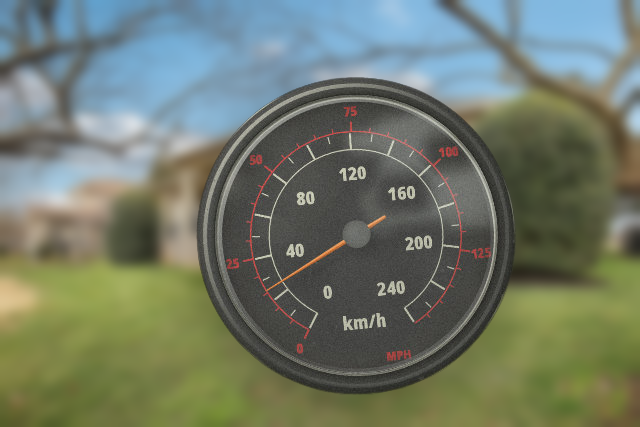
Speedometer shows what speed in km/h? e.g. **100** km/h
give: **25** km/h
